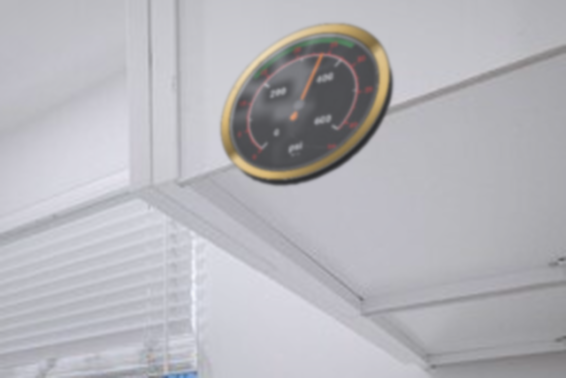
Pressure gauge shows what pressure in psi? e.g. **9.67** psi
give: **350** psi
